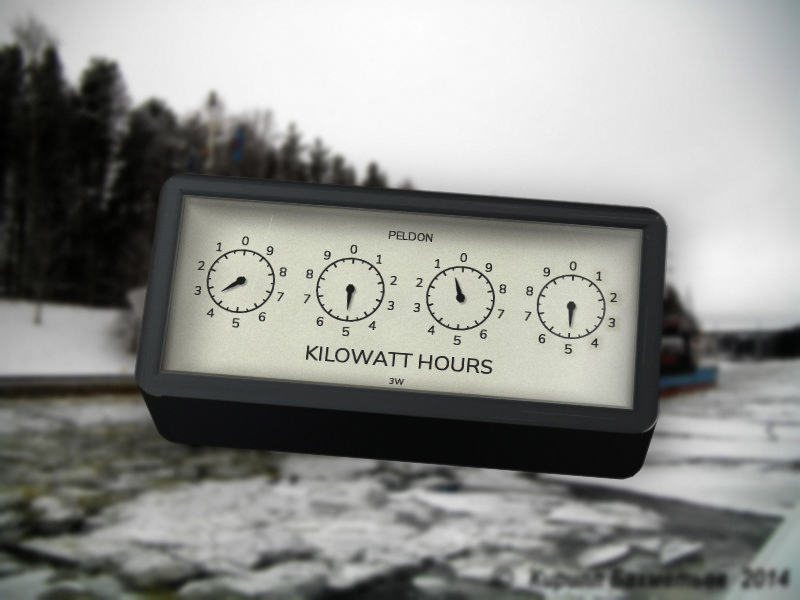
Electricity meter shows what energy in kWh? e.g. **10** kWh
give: **3505** kWh
